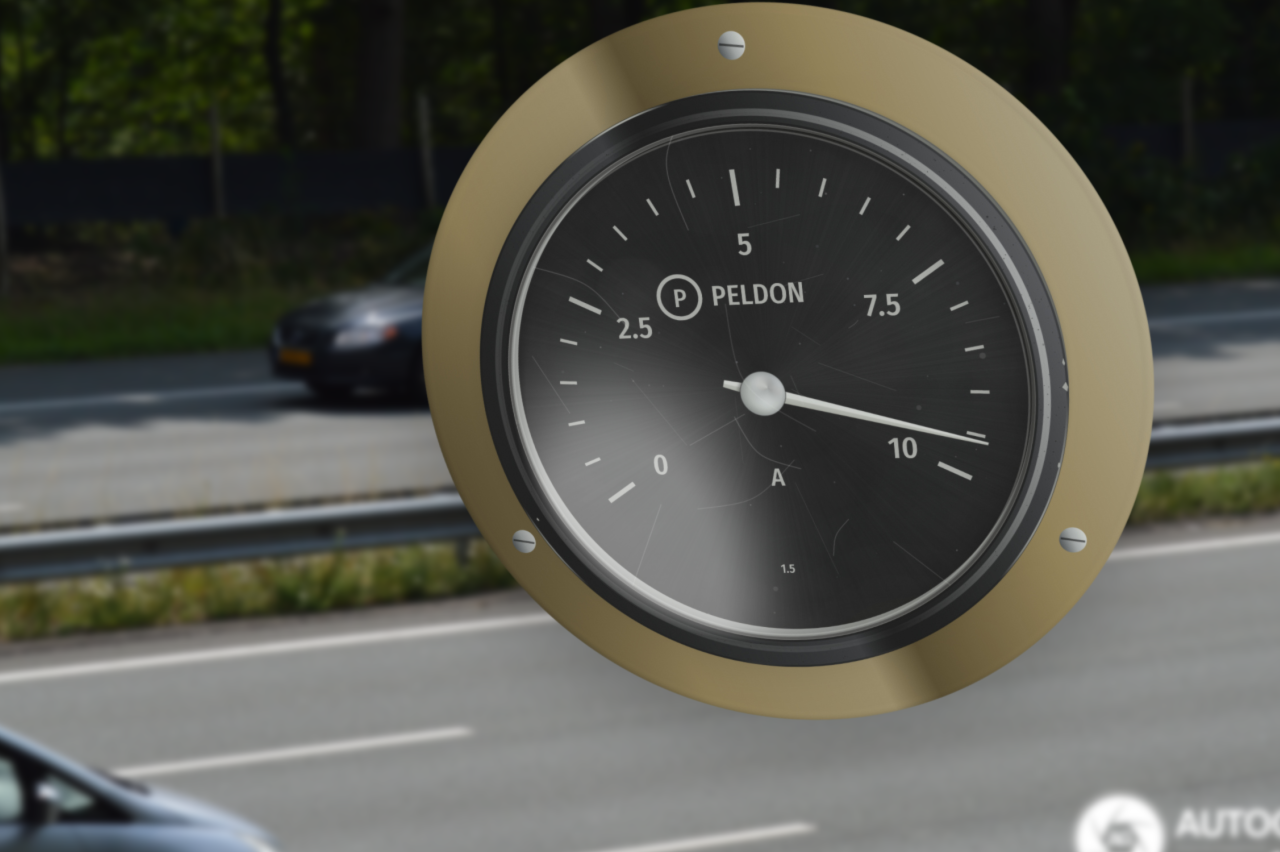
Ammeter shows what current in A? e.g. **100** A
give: **9.5** A
